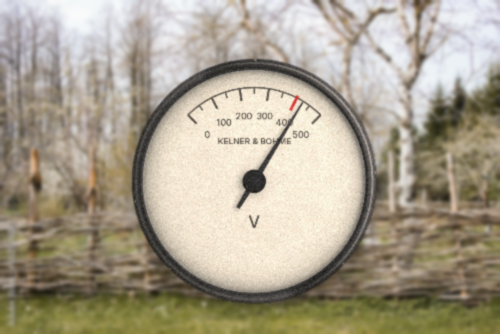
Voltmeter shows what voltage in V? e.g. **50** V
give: **425** V
